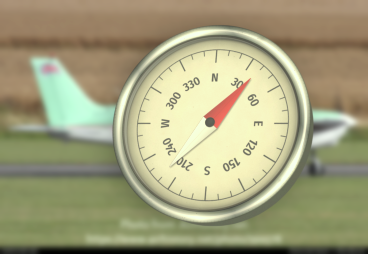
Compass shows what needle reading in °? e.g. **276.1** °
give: **40** °
